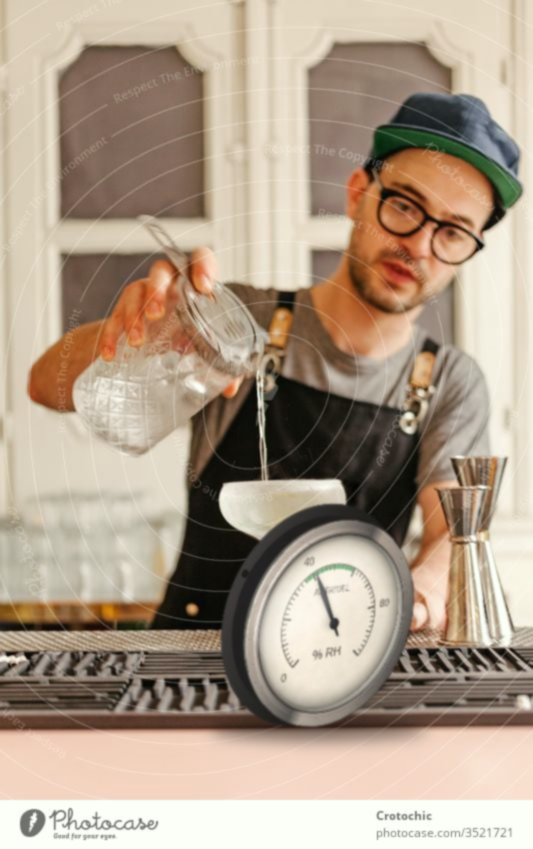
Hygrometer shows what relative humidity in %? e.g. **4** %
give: **40** %
